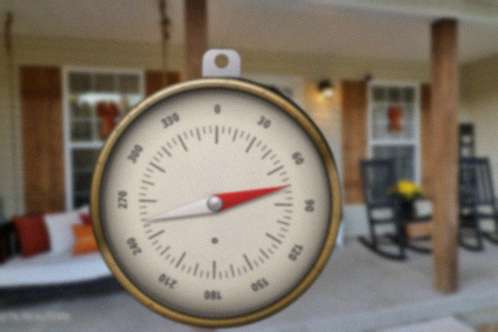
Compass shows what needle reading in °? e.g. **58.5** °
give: **75** °
